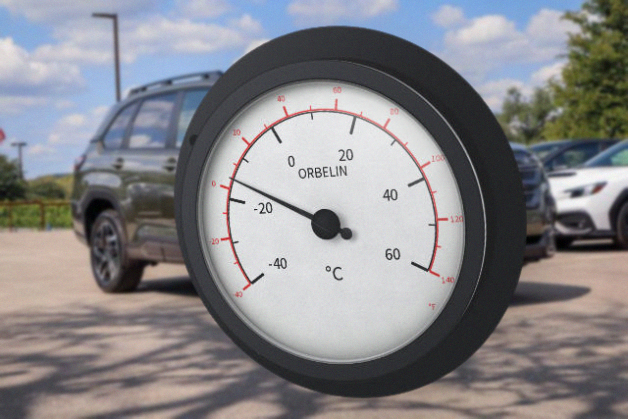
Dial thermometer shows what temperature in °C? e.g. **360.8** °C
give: **-15** °C
